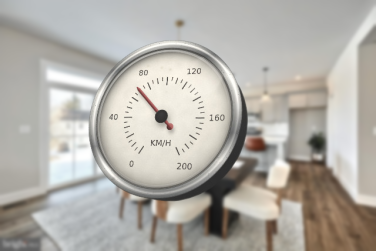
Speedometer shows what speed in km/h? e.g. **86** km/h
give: **70** km/h
